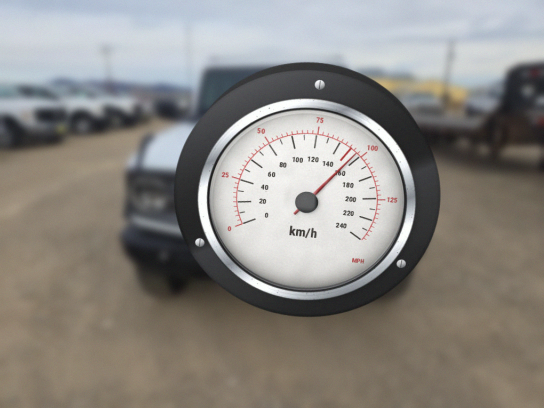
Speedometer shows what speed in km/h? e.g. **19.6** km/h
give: **155** km/h
